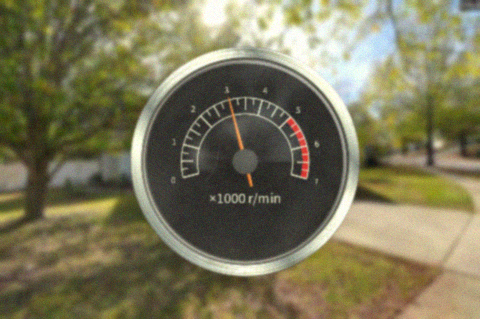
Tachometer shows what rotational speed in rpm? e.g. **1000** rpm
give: **3000** rpm
